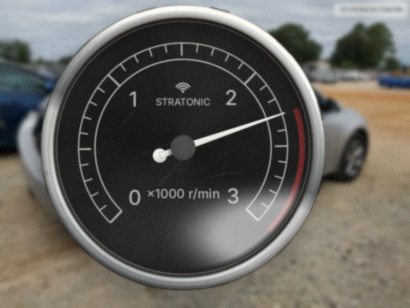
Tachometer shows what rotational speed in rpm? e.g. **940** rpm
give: **2300** rpm
